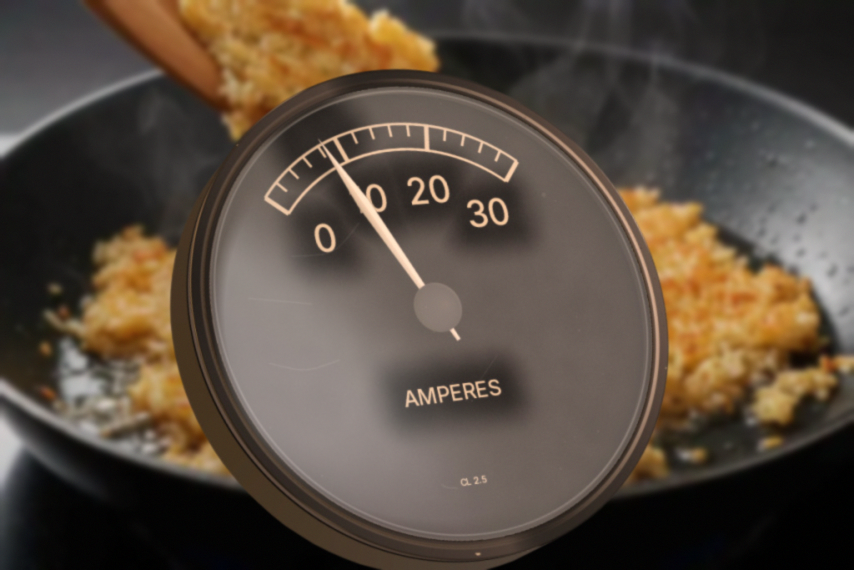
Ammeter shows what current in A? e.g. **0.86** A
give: **8** A
